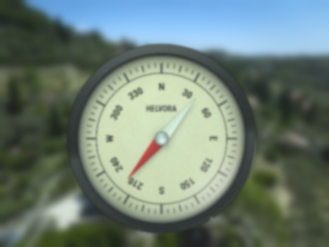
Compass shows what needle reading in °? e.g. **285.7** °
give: **220** °
